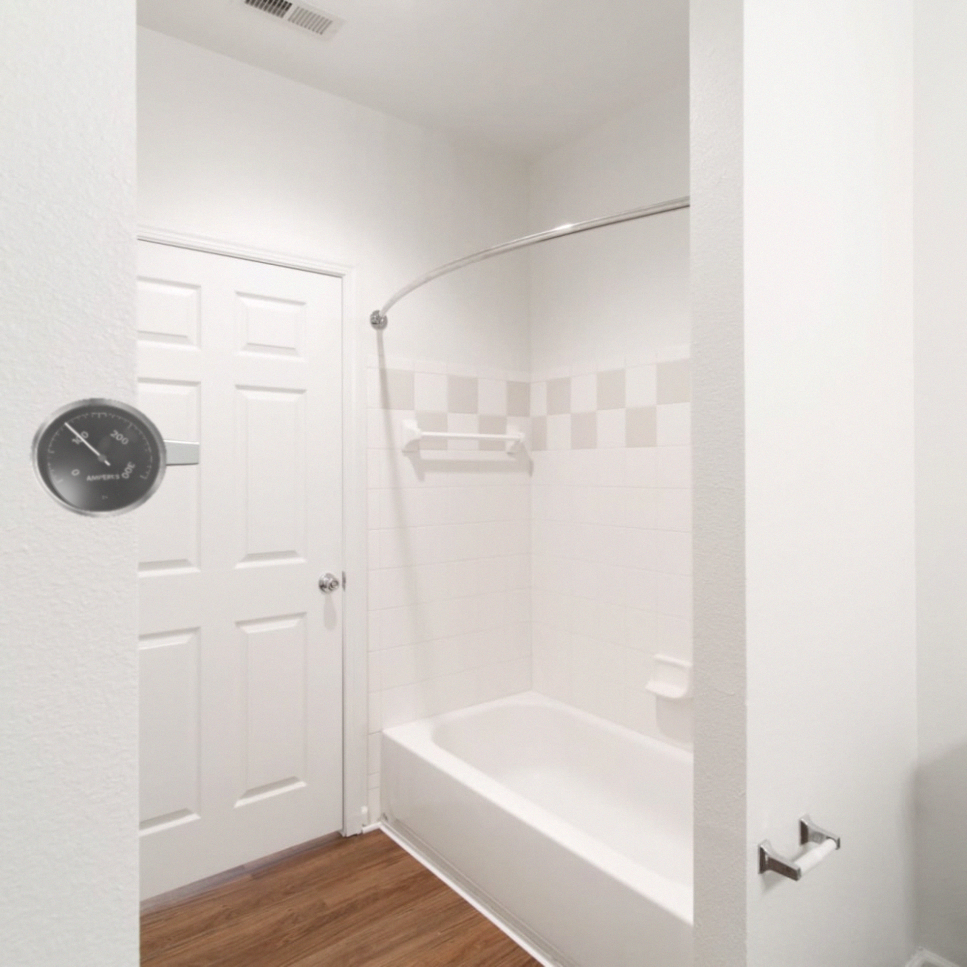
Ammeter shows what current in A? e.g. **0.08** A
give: **100** A
